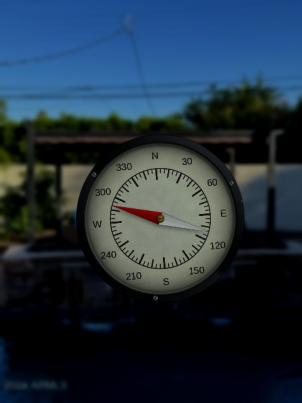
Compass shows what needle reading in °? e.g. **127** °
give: **290** °
